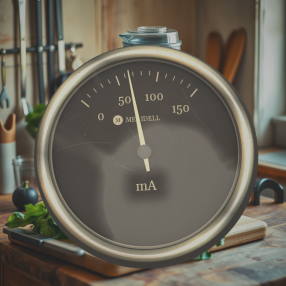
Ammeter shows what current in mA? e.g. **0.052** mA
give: **65** mA
